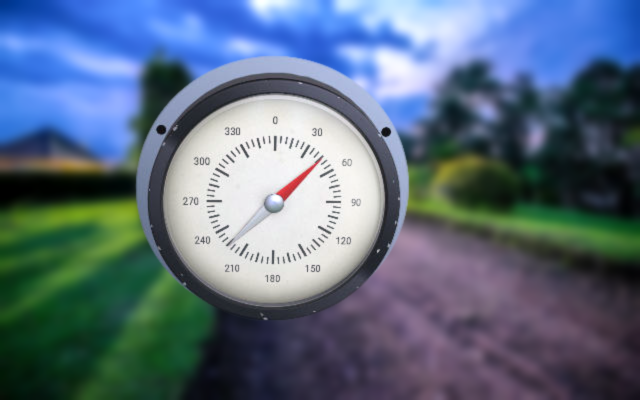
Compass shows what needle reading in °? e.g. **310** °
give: **45** °
